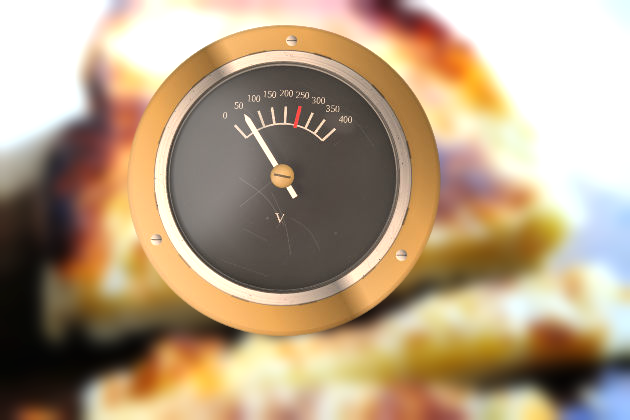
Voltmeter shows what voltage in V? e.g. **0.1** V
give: **50** V
